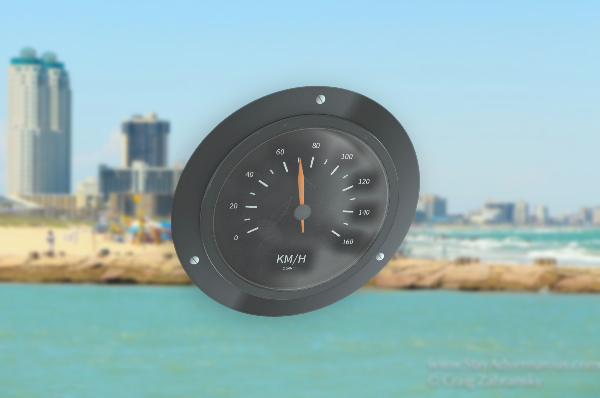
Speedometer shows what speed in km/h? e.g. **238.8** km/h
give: **70** km/h
